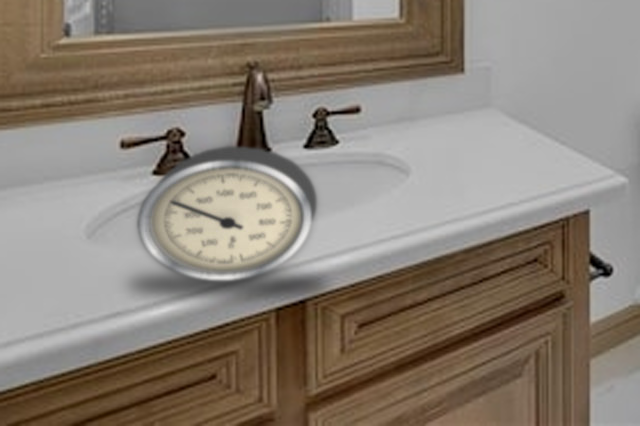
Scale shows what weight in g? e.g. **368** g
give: **350** g
